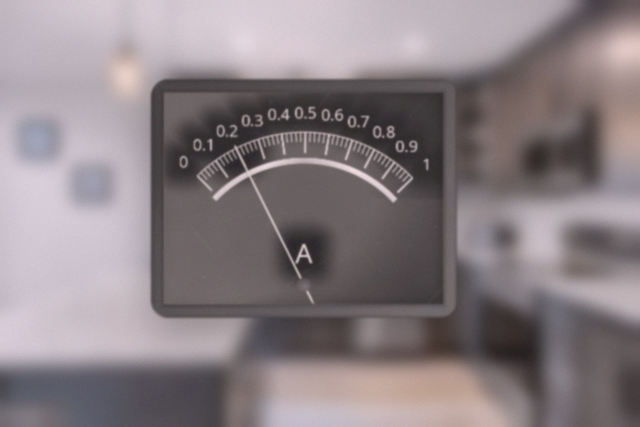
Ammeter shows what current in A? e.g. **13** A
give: **0.2** A
